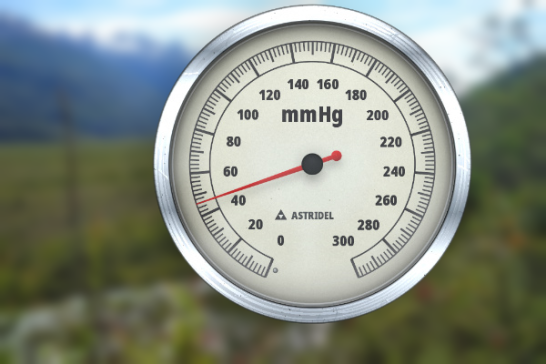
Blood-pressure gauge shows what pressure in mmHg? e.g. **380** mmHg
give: **46** mmHg
